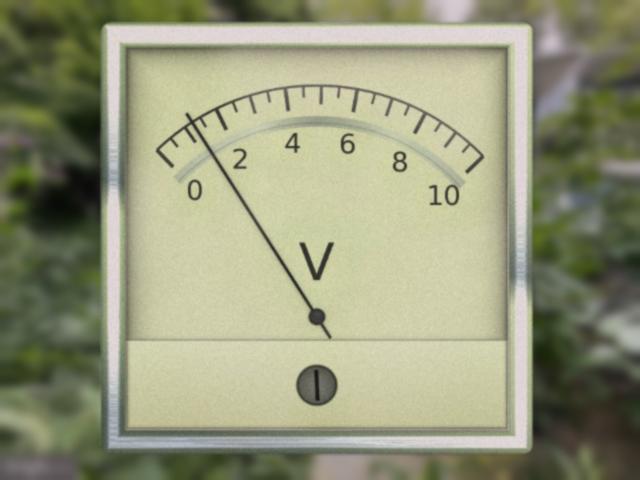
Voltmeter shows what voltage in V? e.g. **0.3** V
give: **1.25** V
